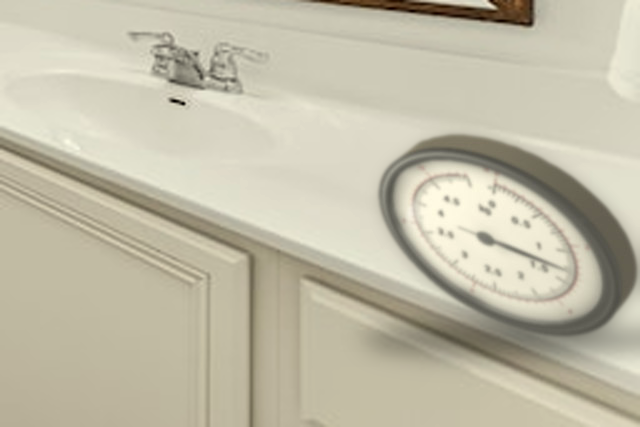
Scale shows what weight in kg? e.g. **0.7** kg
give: **1.25** kg
